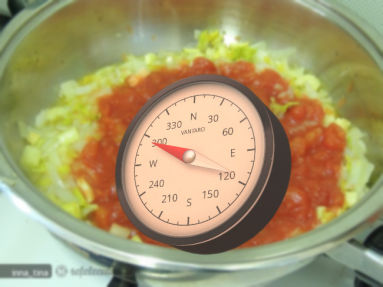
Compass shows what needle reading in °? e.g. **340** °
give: **295** °
